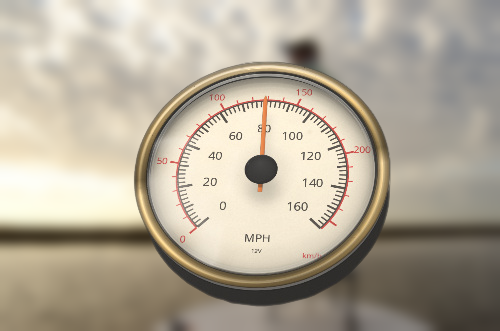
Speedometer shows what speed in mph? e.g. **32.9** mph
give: **80** mph
